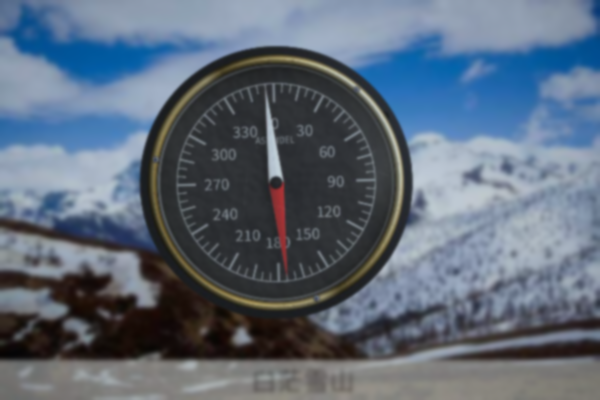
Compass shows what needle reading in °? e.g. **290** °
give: **175** °
